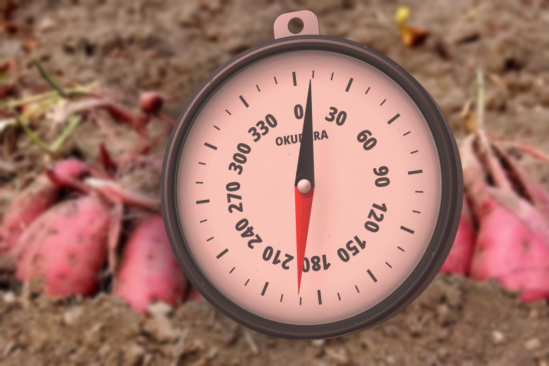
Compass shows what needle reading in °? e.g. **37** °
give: **190** °
